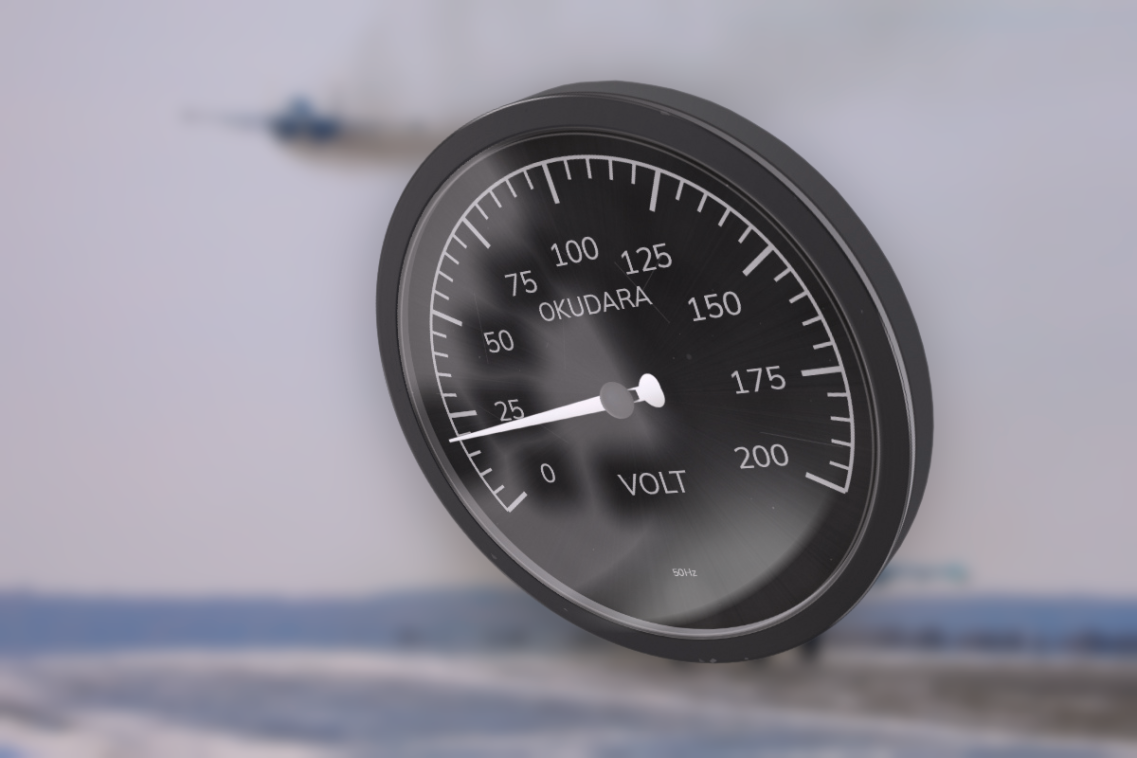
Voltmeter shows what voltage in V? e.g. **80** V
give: **20** V
